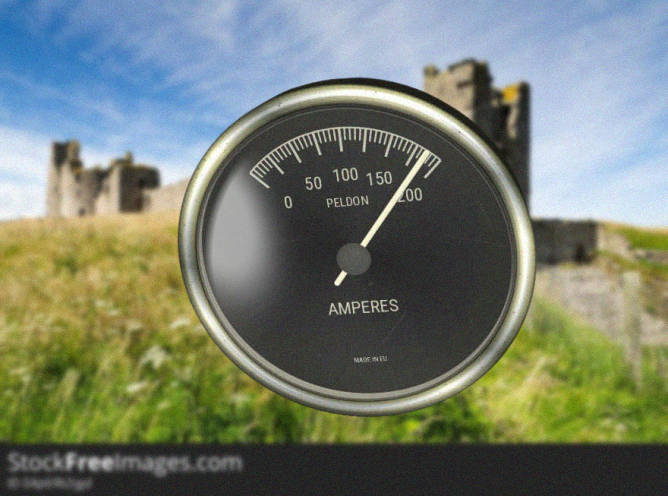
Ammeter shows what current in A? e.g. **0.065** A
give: **185** A
